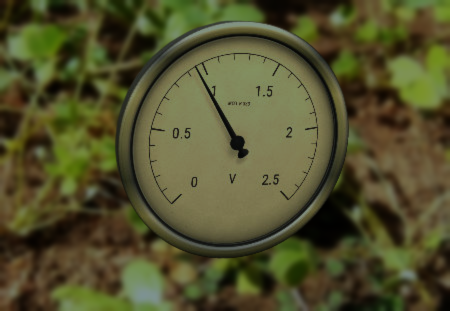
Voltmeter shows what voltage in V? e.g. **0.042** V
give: **0.95** V
